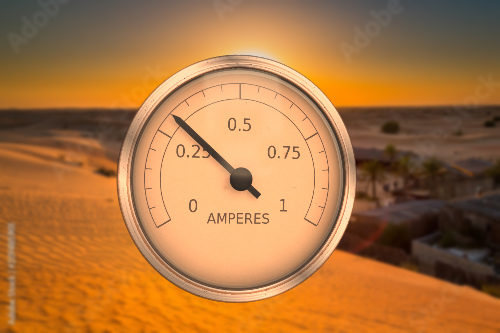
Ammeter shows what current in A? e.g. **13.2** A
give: **0.3** A
